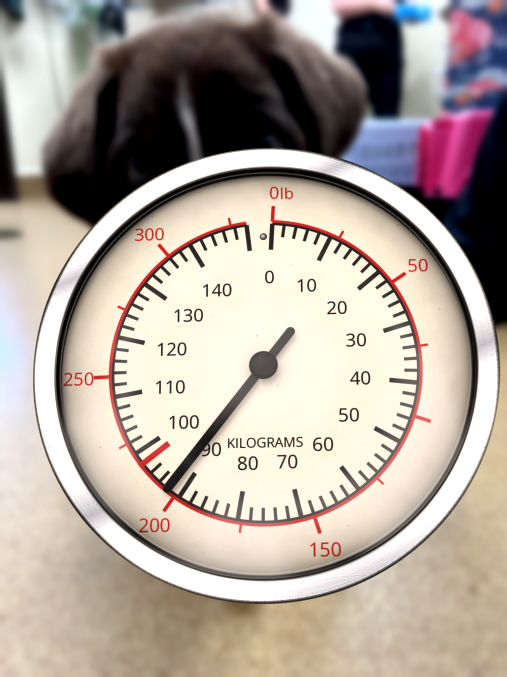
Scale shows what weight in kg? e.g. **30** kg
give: **92** kg
